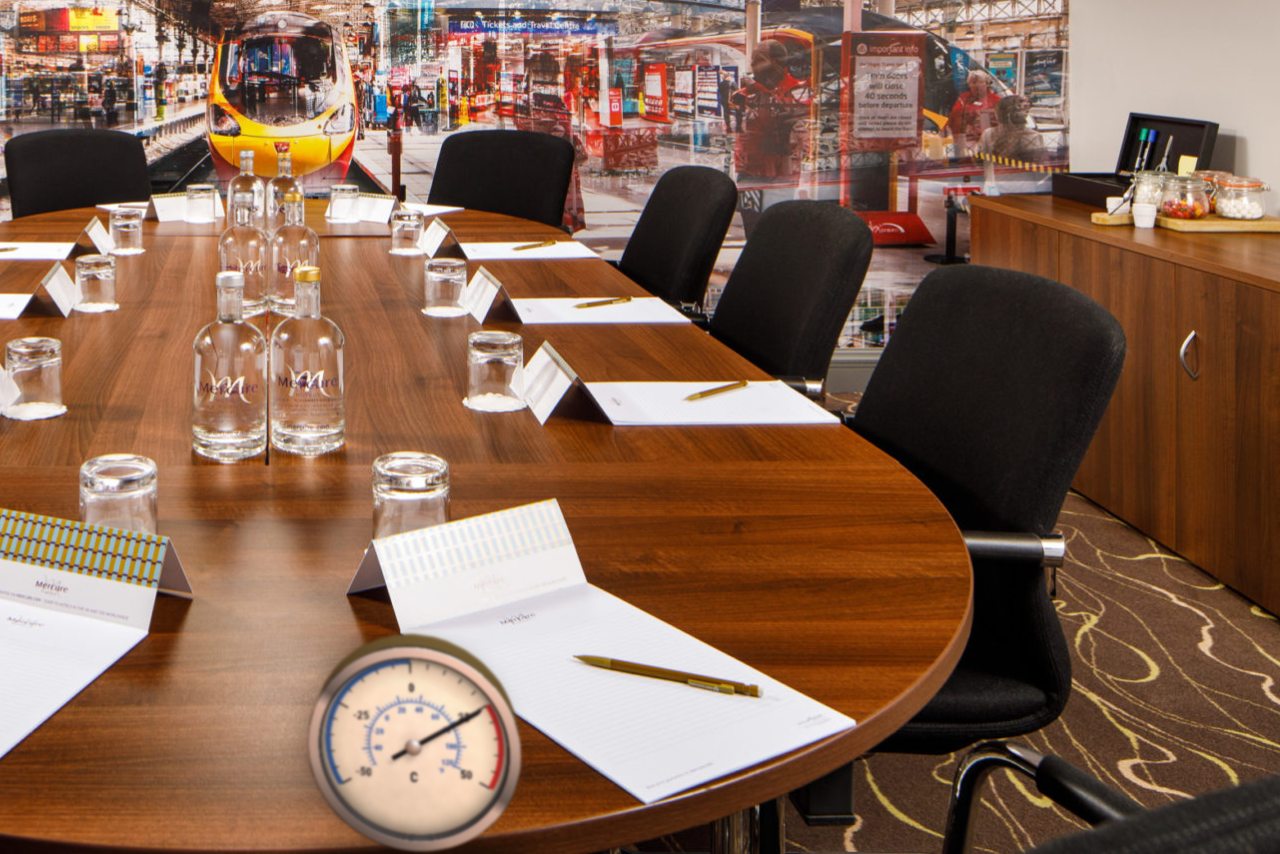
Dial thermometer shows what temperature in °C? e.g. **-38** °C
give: **25** °C
